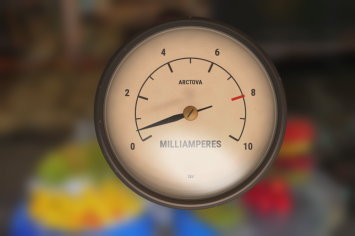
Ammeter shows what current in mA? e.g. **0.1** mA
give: **0.5** mA
